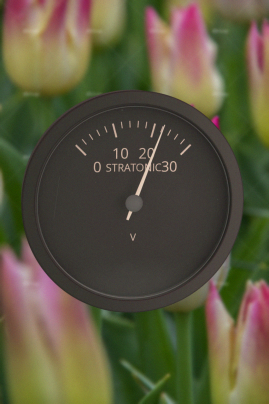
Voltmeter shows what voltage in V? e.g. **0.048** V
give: **22** V
